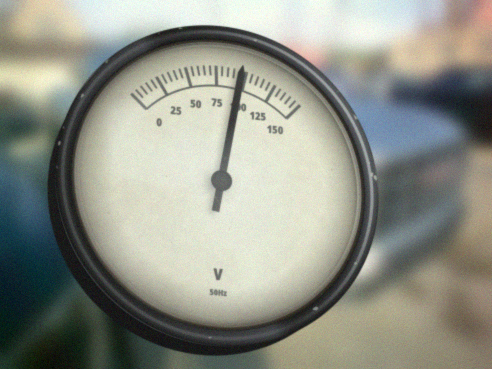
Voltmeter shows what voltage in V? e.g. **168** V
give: **95** V
